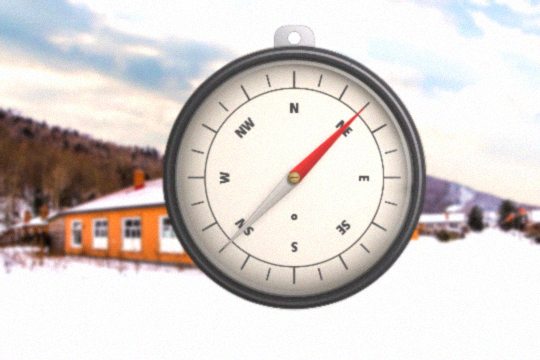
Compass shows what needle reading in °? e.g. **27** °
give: **45** °
